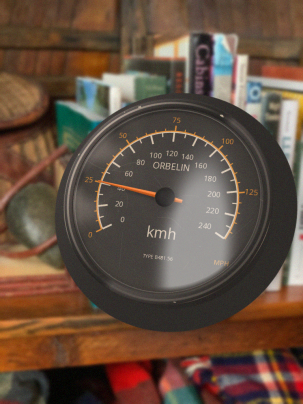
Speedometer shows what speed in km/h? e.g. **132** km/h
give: **40** km/h
